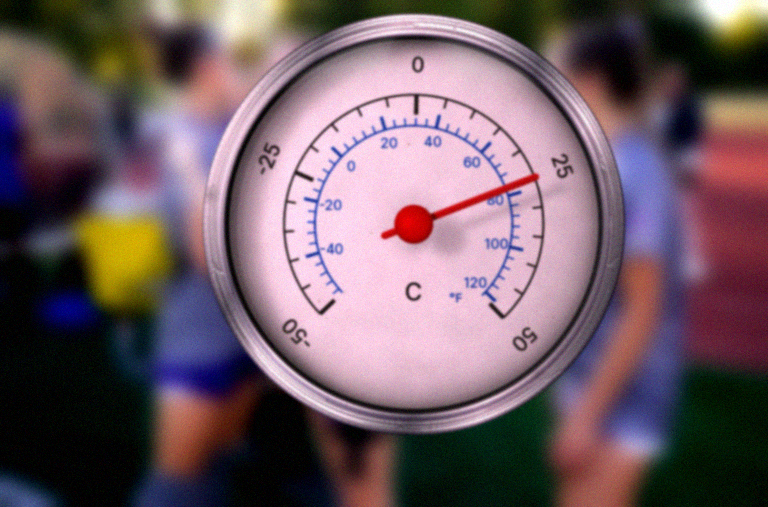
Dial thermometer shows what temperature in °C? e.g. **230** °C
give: **25** °C
